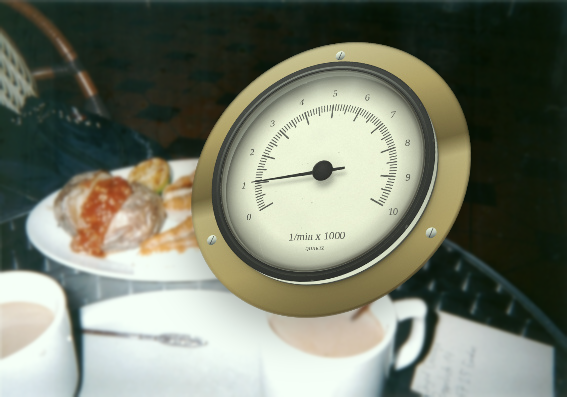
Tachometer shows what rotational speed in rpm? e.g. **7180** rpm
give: **1000** rpm
